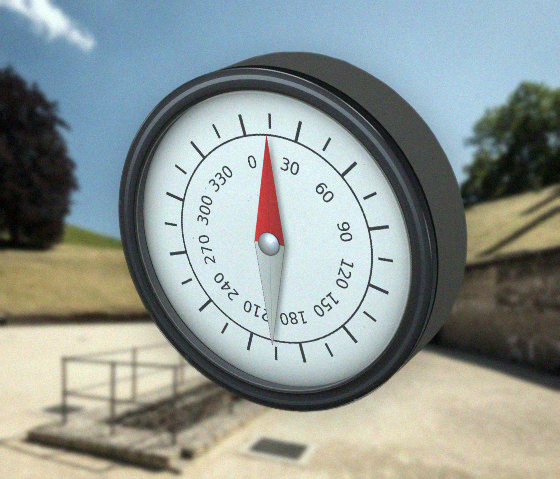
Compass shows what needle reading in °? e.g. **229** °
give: **15** °
